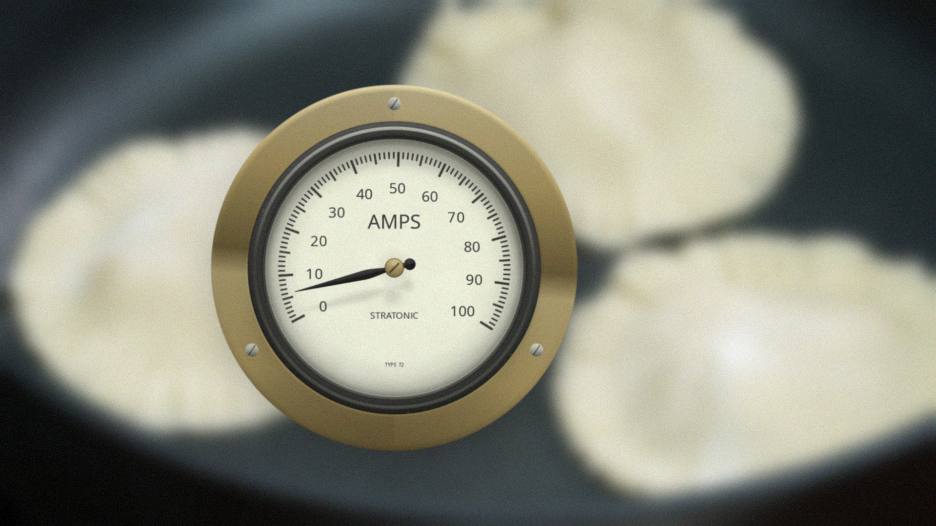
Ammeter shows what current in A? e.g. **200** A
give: **6** A
